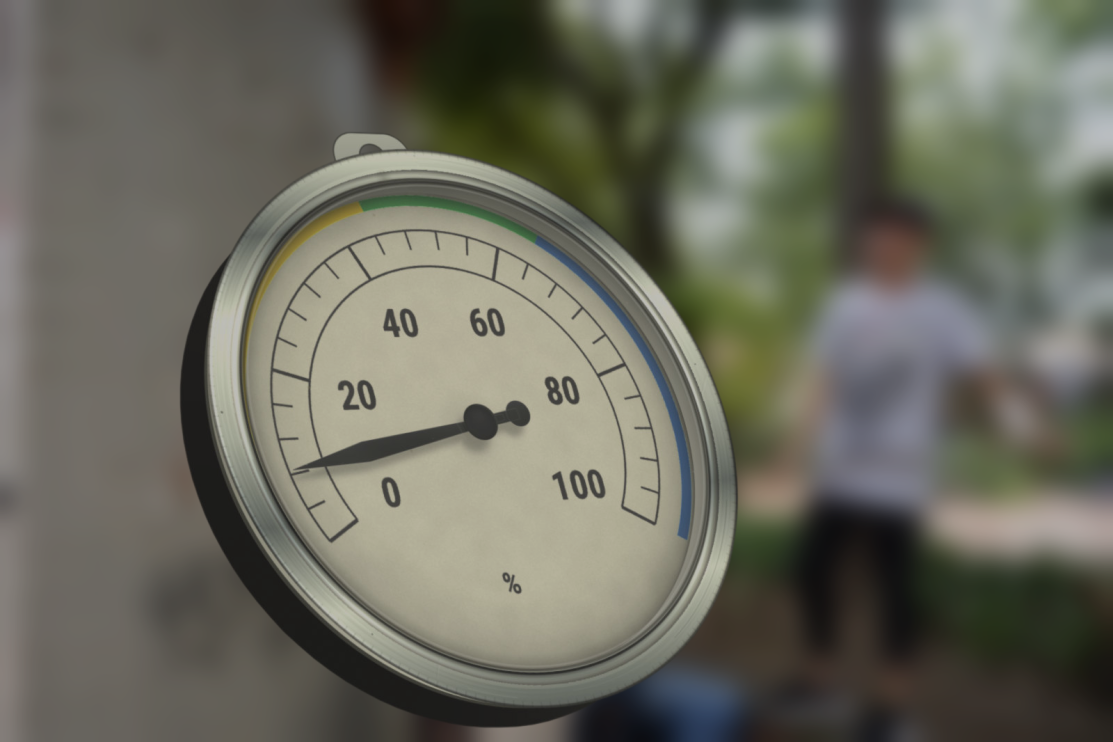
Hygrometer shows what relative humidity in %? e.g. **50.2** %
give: **8** %
